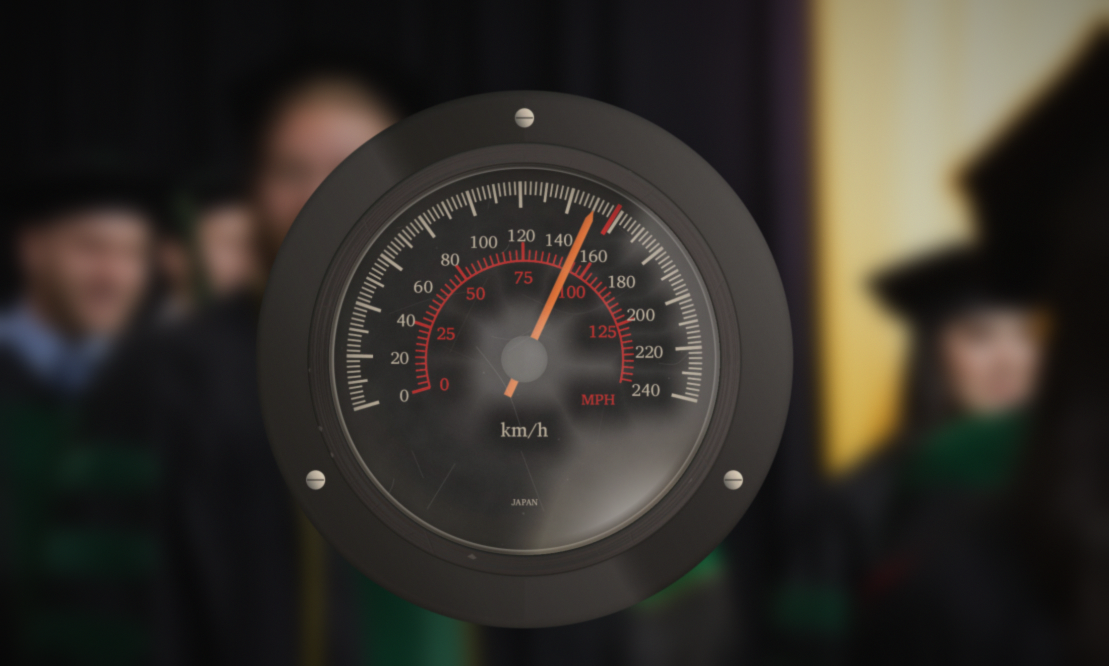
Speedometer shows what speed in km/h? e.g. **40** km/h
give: **150** km/h
